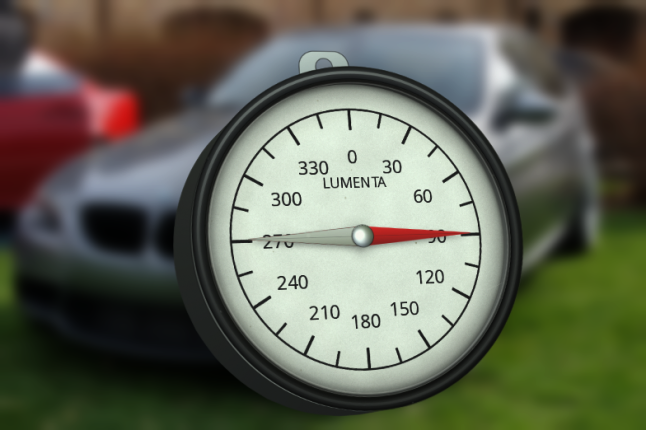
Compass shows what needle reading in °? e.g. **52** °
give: **90** °
